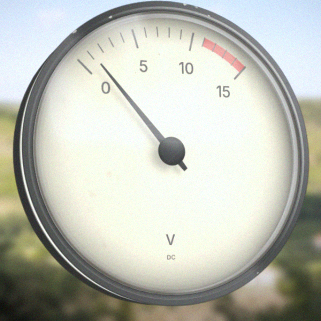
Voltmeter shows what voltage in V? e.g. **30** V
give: **1** V
